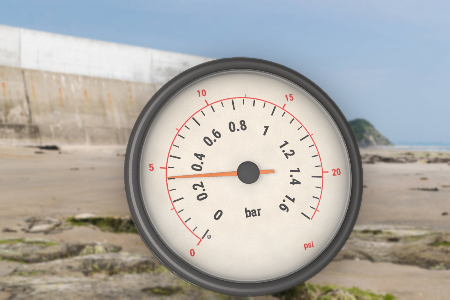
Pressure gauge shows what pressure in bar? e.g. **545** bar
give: **0.3** bar
